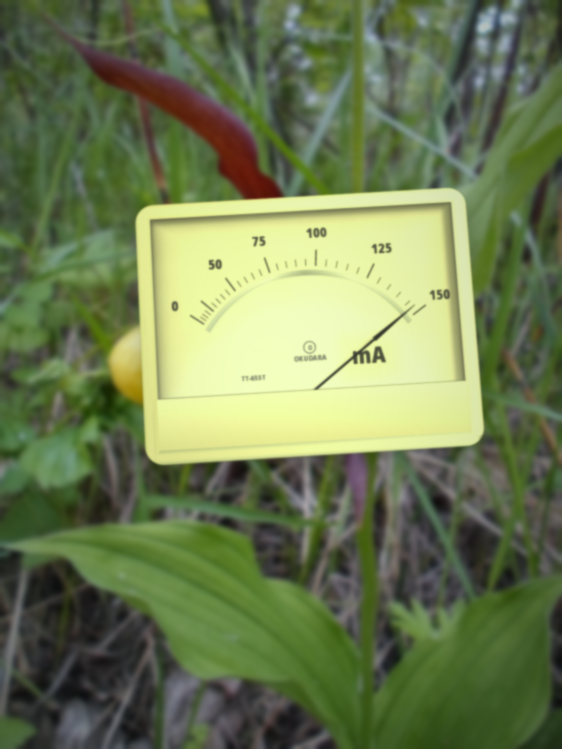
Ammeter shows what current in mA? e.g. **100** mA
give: **147.5** mA
